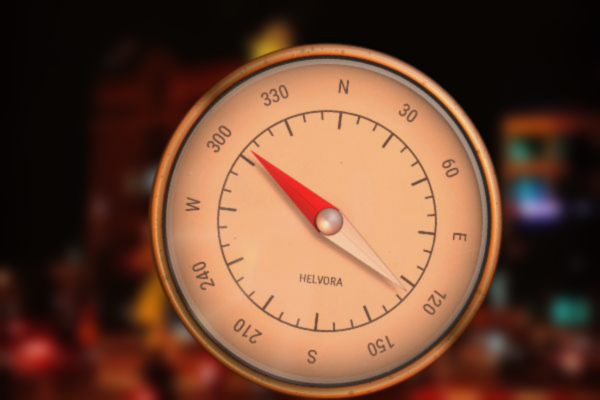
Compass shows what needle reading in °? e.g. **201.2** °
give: **305** °
